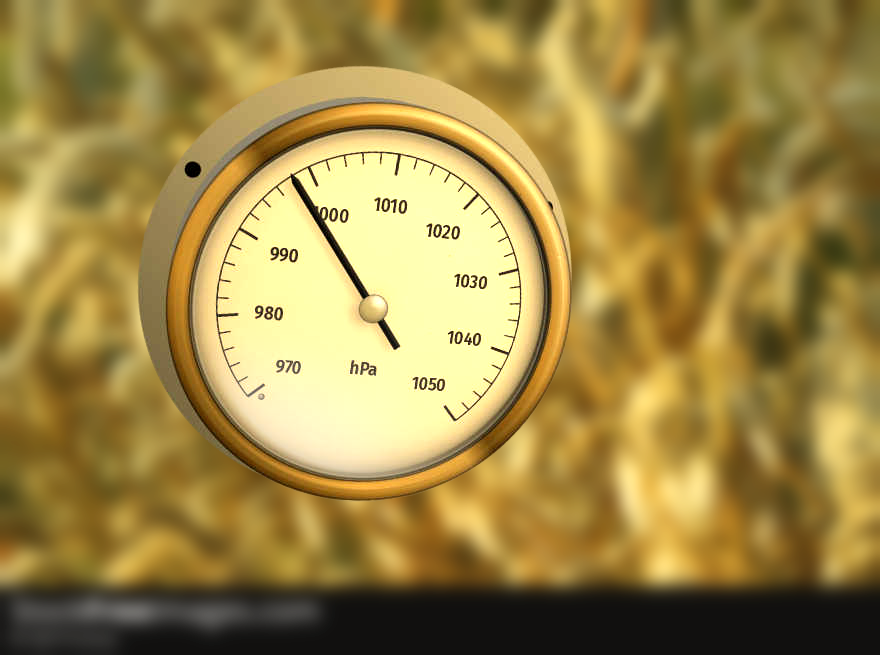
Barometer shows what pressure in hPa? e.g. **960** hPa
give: **998** hPa
